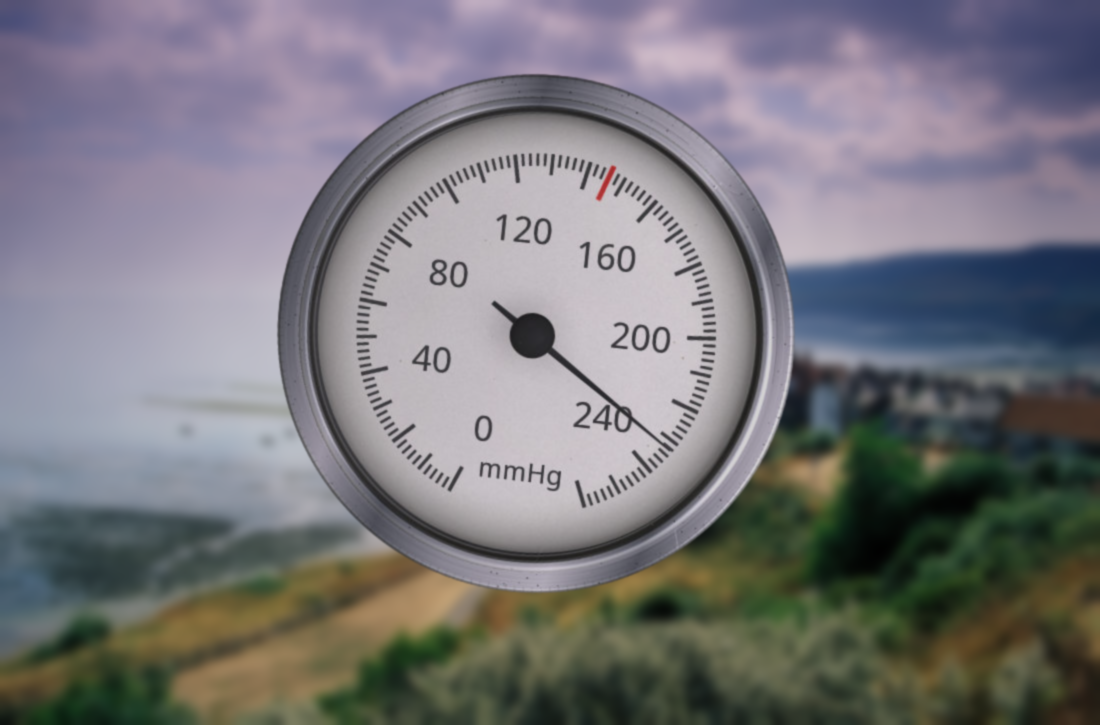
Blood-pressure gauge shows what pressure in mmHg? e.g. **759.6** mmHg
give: **232** mmHg
